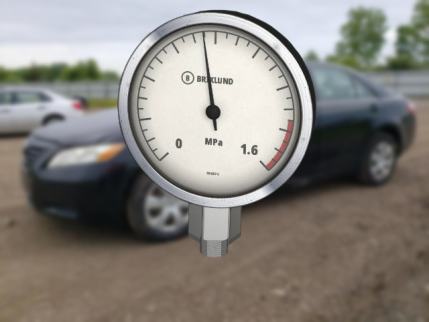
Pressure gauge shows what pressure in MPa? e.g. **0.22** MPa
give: **0.75** MPa
